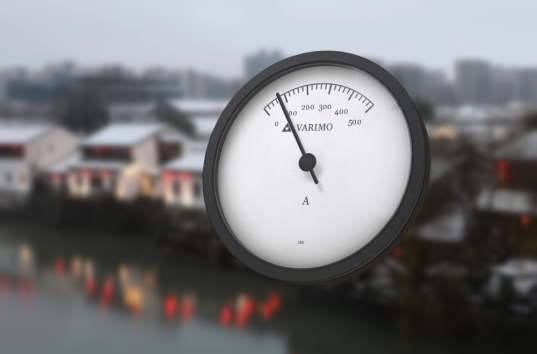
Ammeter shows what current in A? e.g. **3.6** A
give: **80** A
